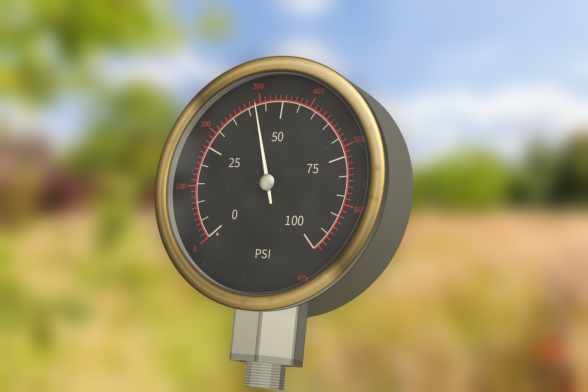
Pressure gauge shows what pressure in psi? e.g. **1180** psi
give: **42.5** psi
